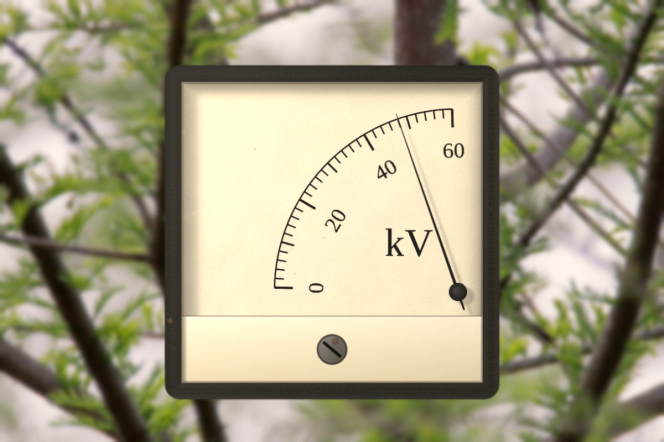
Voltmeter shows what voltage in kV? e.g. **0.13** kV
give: **48** kV
